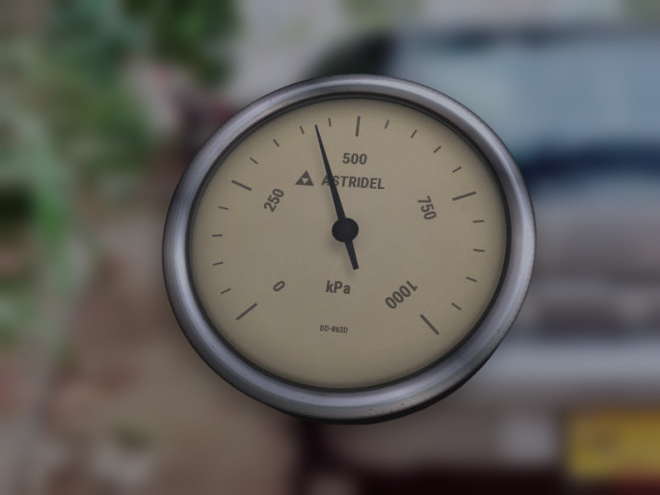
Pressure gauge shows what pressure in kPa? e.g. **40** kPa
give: **425** kPa
